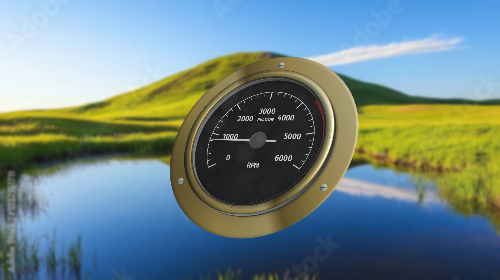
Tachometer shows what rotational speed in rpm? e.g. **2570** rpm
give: **800** rpm
